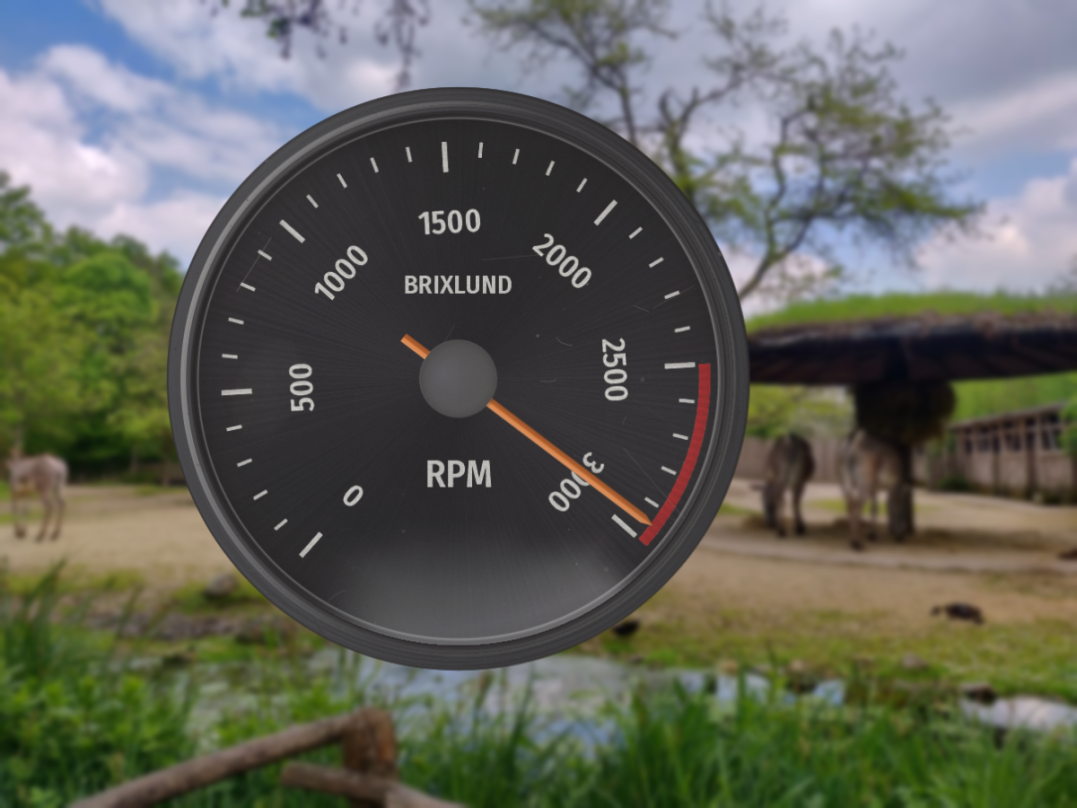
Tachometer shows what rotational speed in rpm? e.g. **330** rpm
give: **2950** rpm
